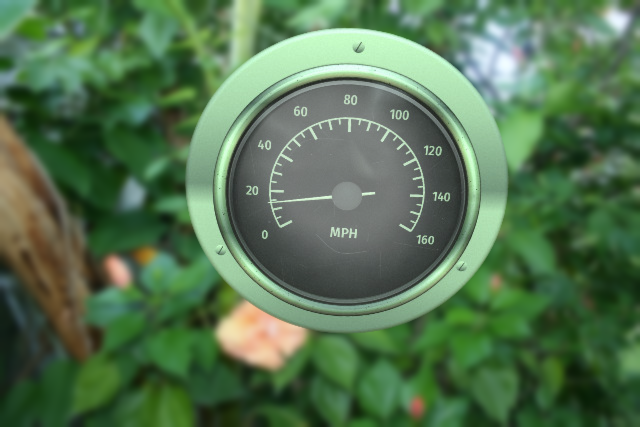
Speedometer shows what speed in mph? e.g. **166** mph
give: **15** mph
